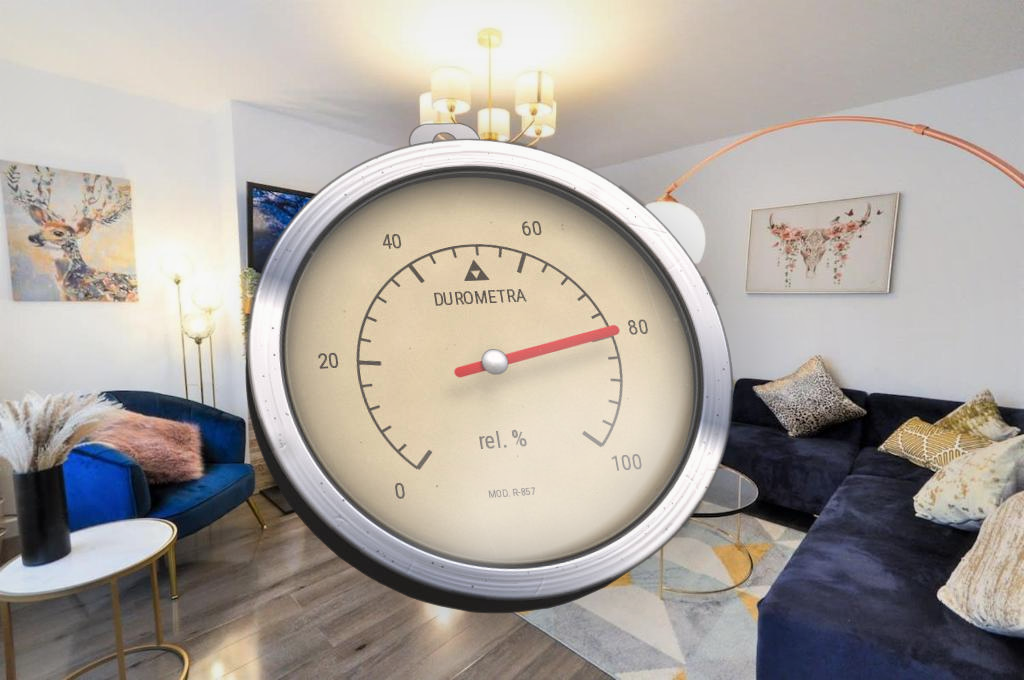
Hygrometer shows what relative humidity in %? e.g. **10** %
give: **80** %
